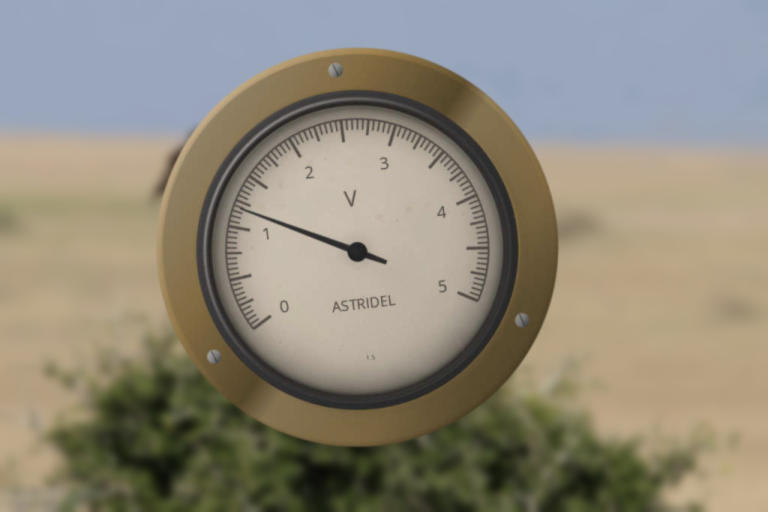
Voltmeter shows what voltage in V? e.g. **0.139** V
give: **1.2** V
